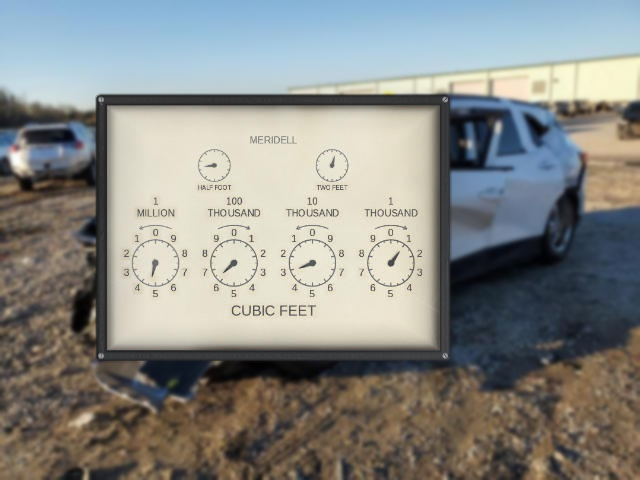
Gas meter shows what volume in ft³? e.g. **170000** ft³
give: **463100** ft³
